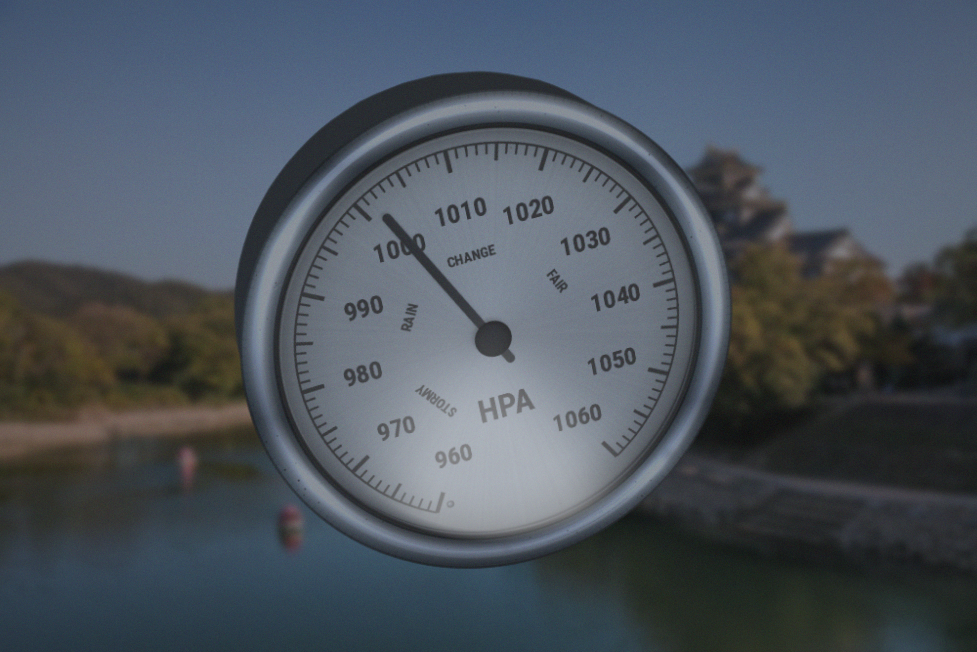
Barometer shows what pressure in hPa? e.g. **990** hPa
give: **1001.5** hPa
